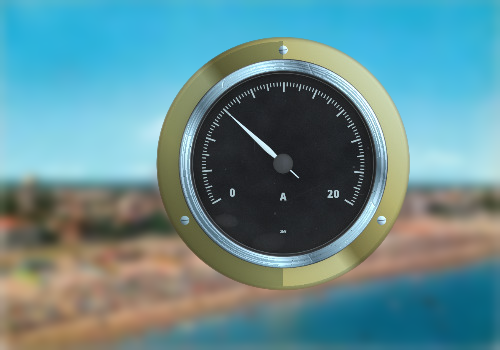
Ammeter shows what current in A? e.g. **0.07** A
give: **6** A
